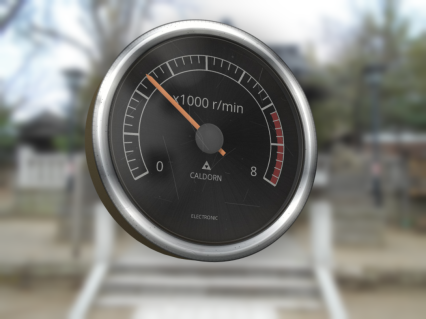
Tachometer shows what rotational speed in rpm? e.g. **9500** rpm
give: **2400** rpm
